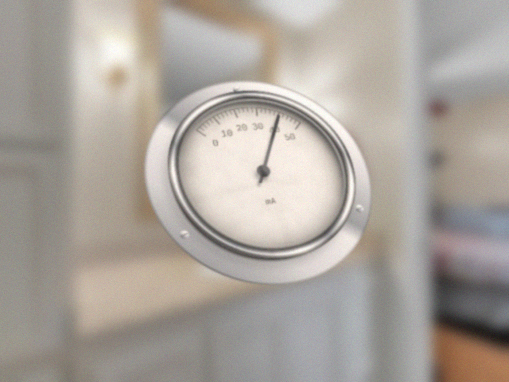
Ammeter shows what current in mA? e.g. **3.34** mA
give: **40** mA
